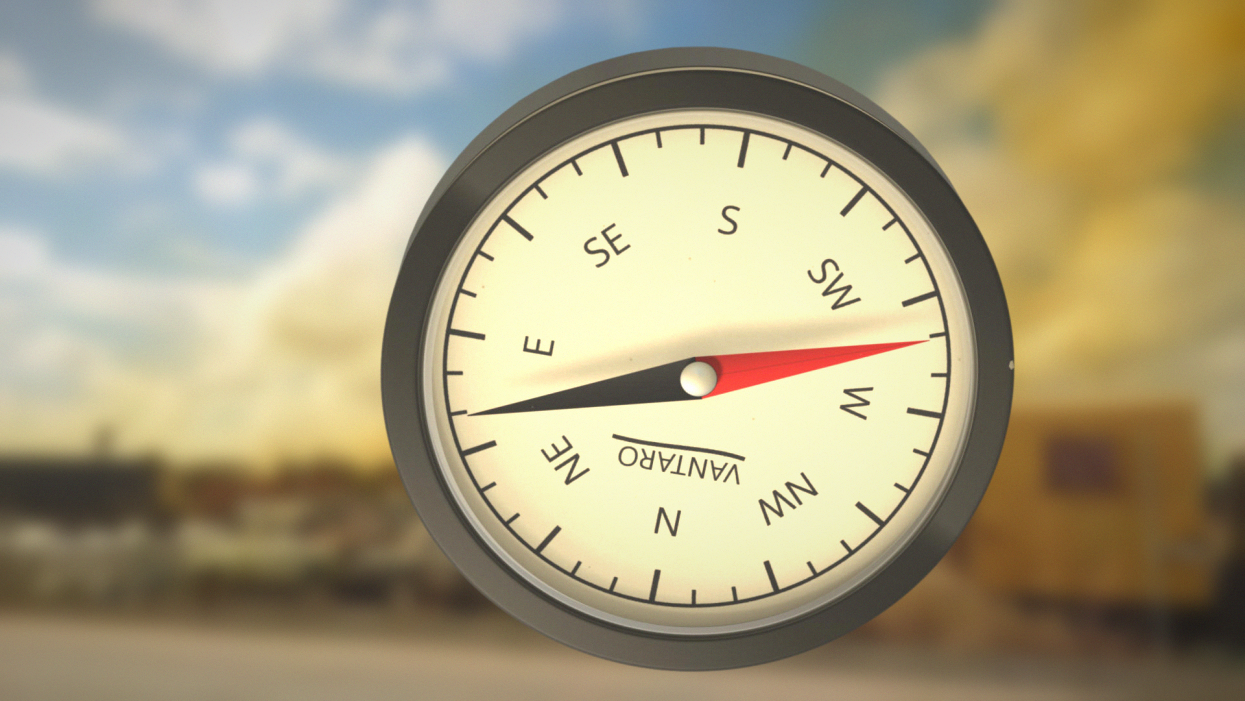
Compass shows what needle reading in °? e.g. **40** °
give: **250** °
